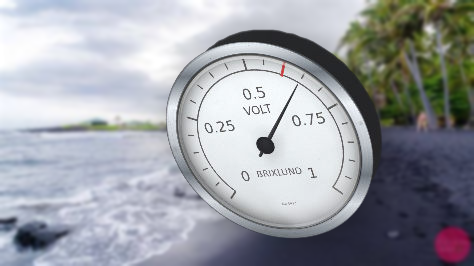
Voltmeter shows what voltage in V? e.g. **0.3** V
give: **0.65** V
